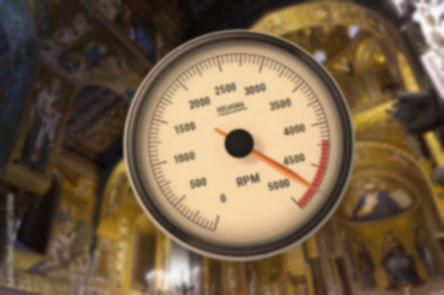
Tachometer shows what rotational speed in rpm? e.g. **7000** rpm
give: **4750** rpm
